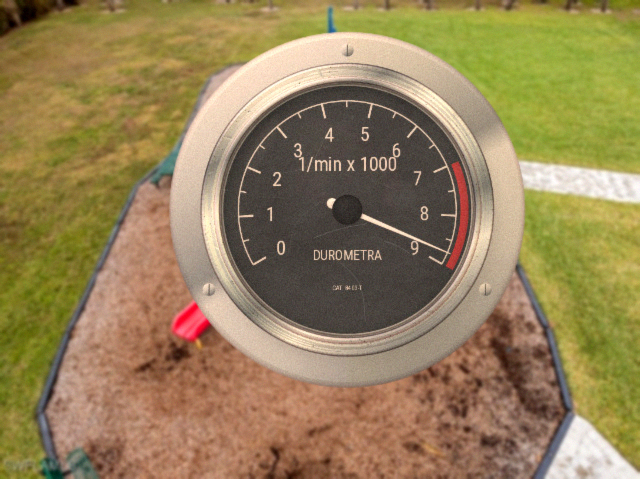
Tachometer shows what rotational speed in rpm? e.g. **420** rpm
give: **8750** rpm
